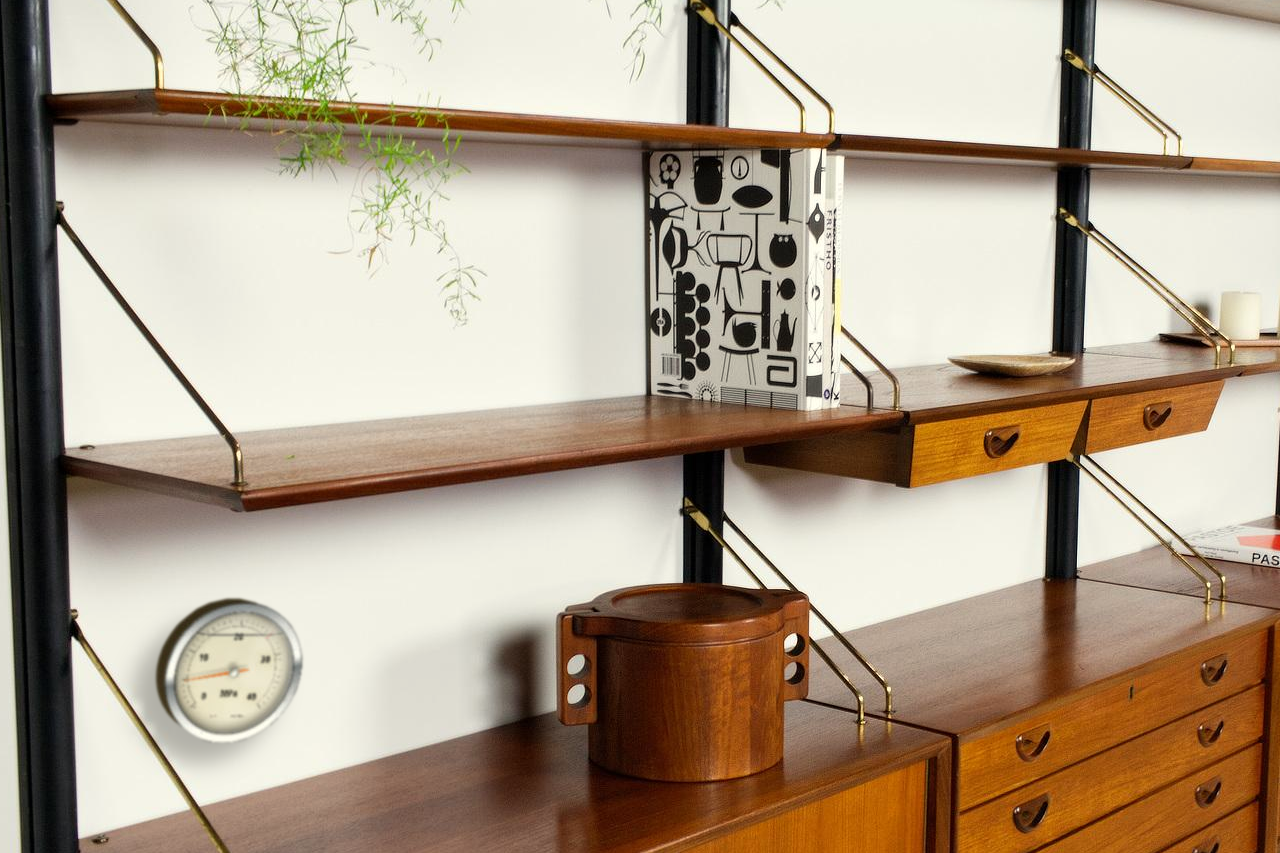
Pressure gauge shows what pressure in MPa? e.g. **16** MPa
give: **5** MPa
